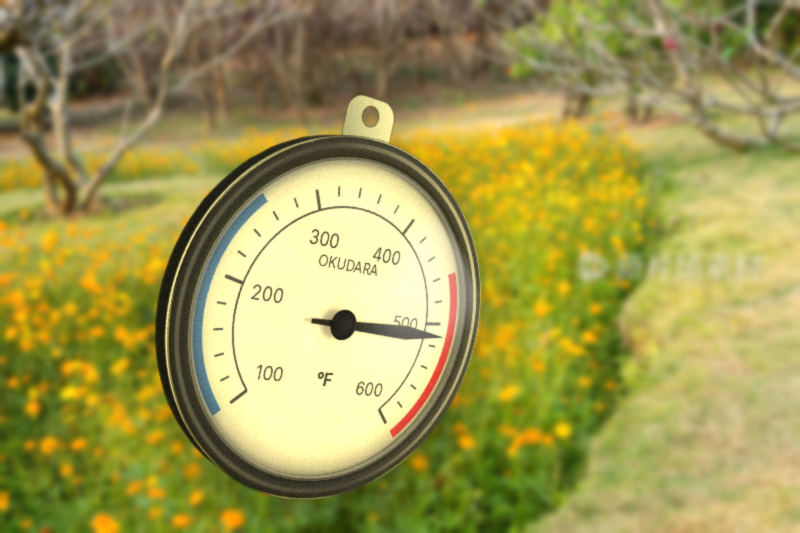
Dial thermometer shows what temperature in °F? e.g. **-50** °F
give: **510** °F
